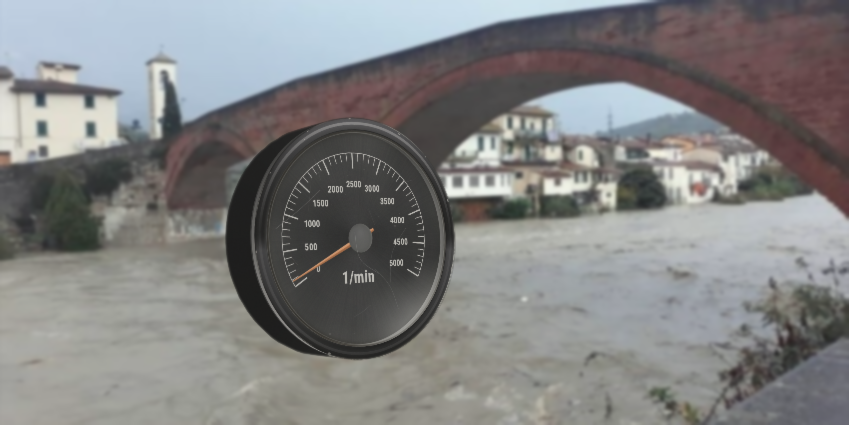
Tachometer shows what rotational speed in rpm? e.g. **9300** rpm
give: **100** rpm
